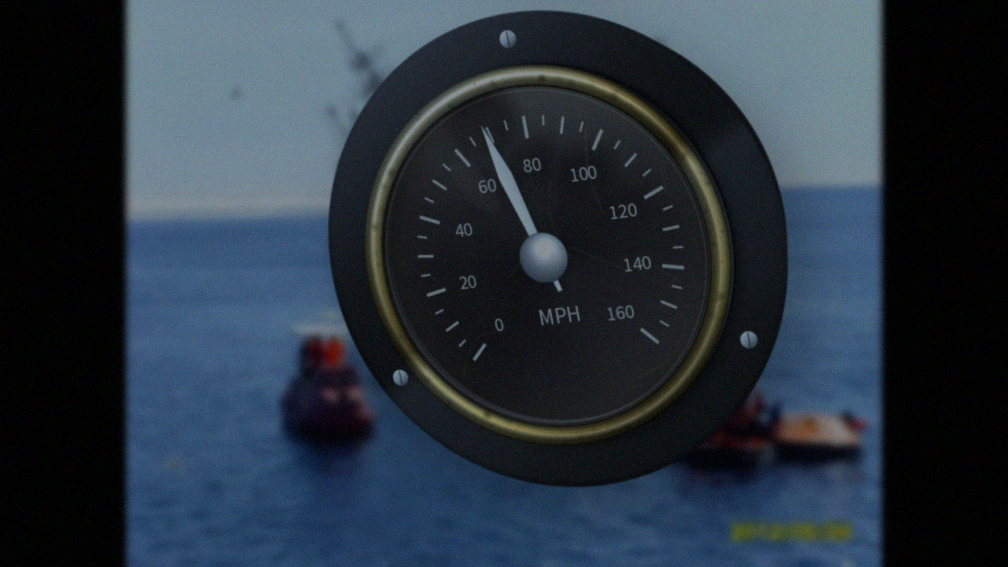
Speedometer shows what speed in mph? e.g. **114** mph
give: **70** mph
